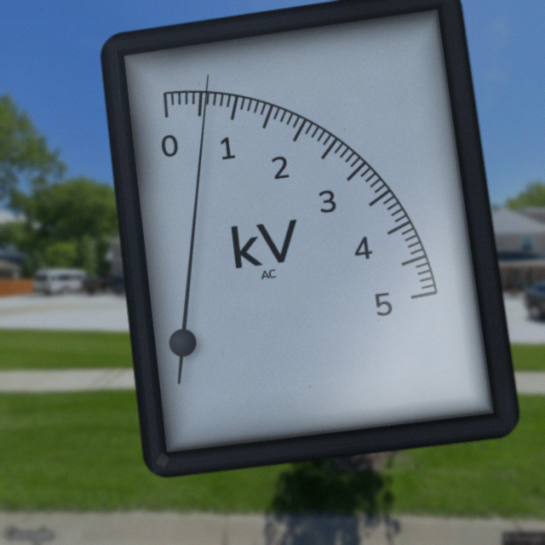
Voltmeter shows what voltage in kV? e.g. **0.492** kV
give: **0.6** kV
